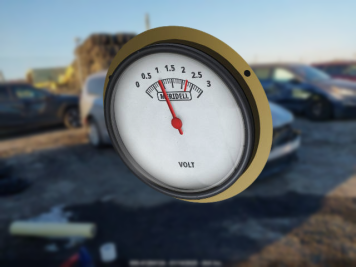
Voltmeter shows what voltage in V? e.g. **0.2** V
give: **1** V
